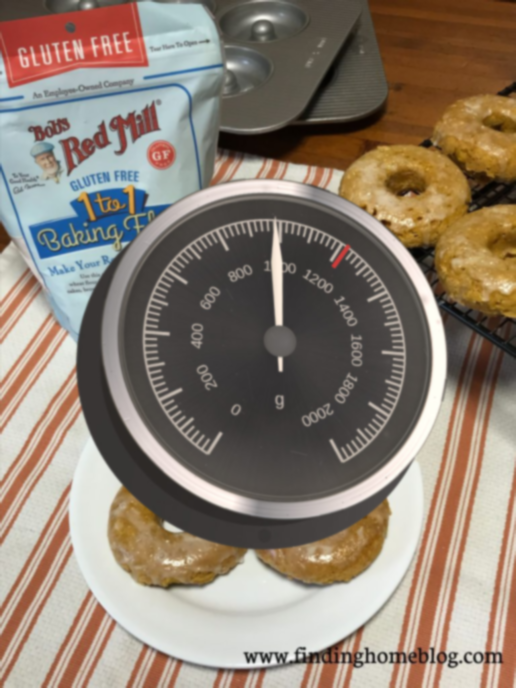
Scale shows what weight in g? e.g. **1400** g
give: **980** g
